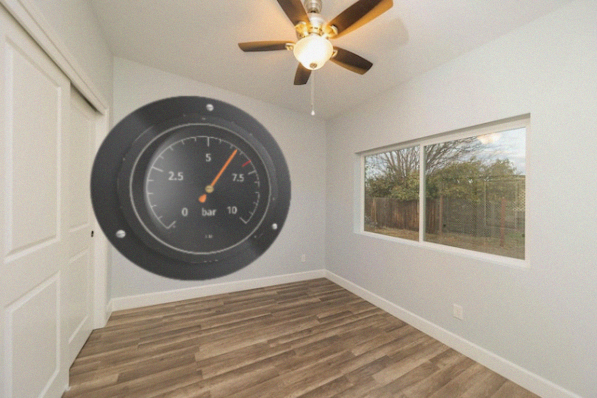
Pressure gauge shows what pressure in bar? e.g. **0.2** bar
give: **6.25** bar
